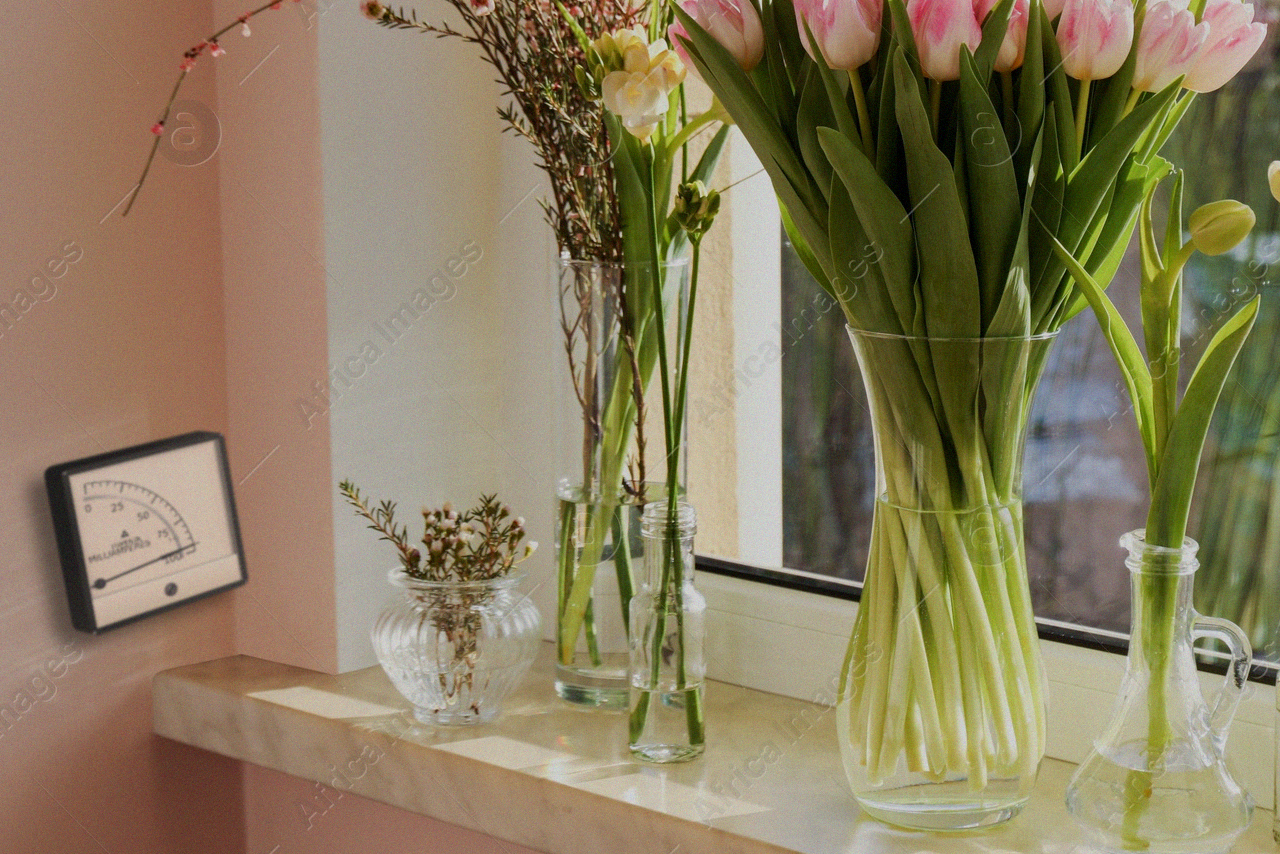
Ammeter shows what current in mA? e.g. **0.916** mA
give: **95** mA
